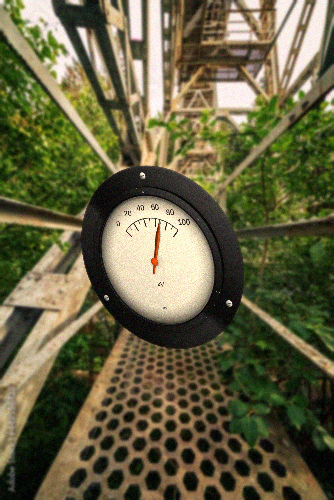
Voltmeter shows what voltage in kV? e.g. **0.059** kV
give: **70** kV
